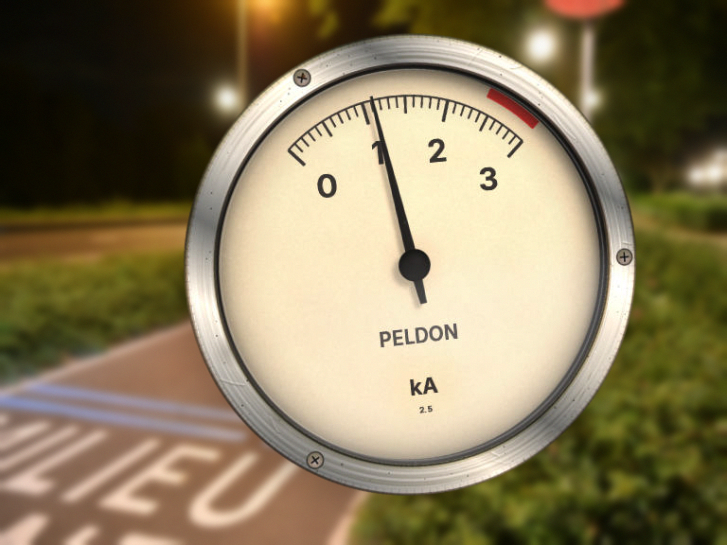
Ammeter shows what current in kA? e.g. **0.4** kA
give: **1.1** kA
